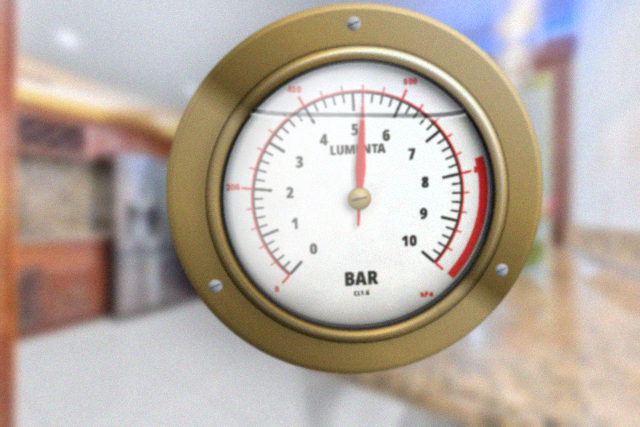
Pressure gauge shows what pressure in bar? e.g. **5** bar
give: **5.2** bar
